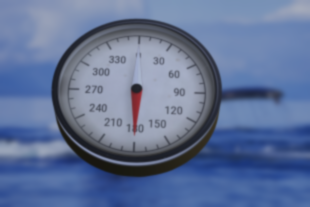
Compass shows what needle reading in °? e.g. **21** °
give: **180** °
